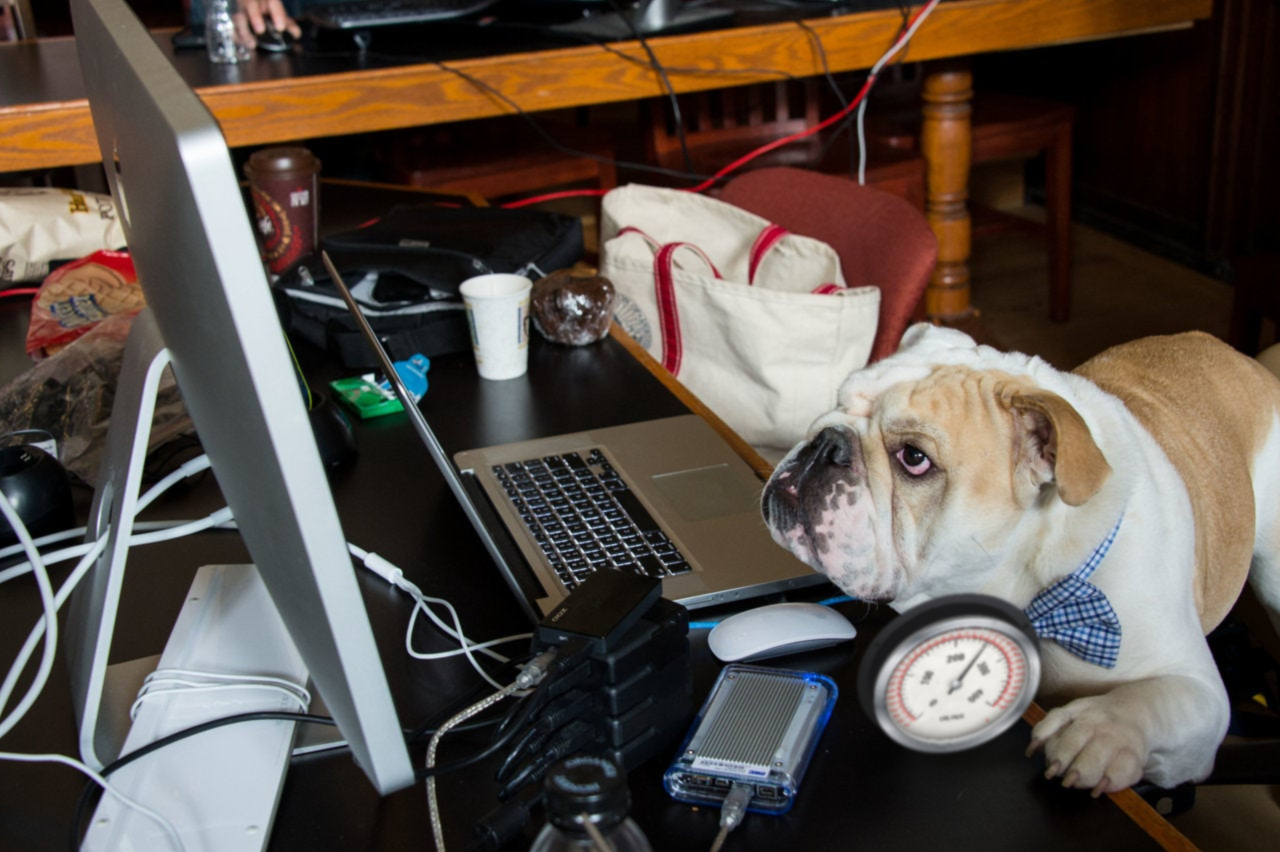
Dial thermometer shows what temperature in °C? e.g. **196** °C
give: **250** °C
